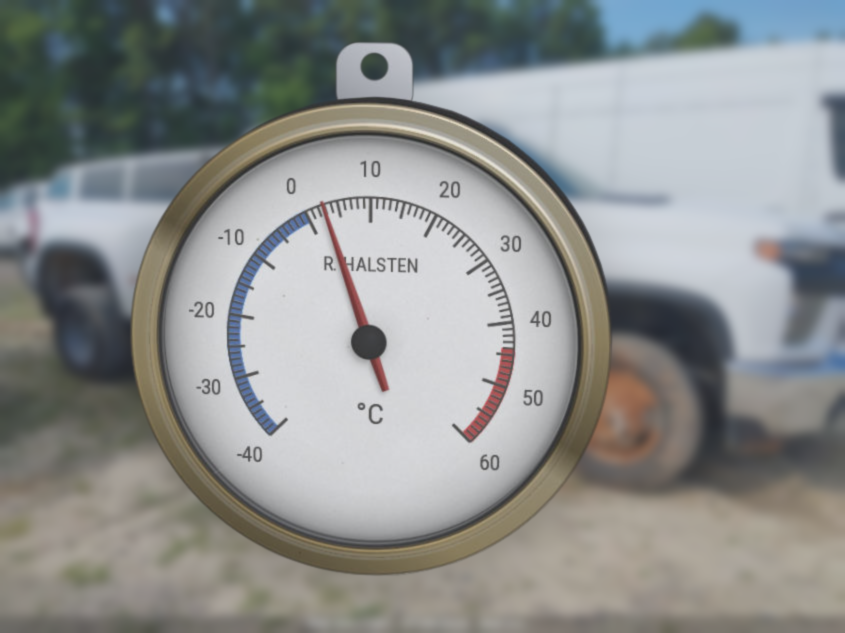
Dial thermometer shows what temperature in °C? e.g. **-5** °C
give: **3** °C
